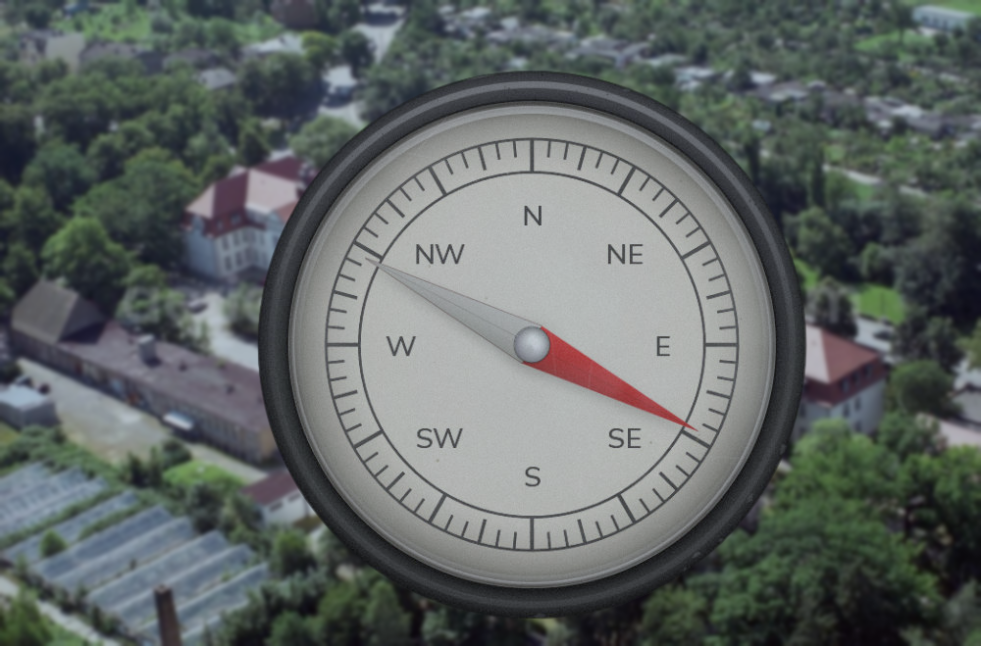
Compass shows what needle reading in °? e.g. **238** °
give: **117.5** °
